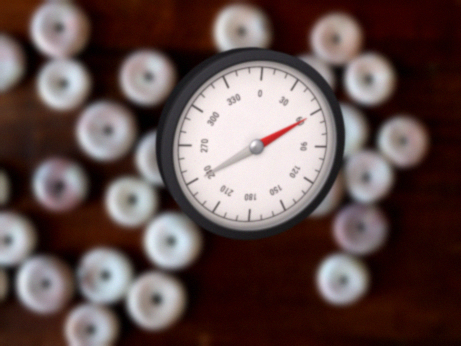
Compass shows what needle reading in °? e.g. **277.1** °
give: **60** °
